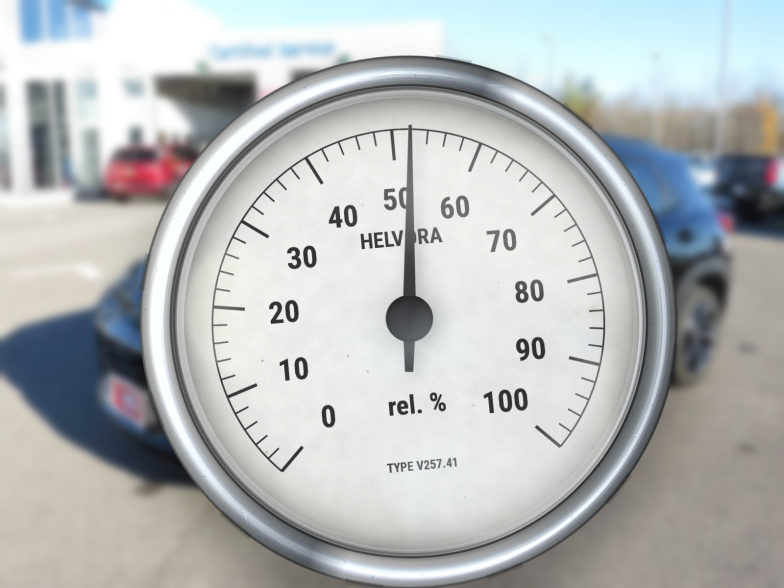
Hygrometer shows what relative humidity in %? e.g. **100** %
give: **52** %
